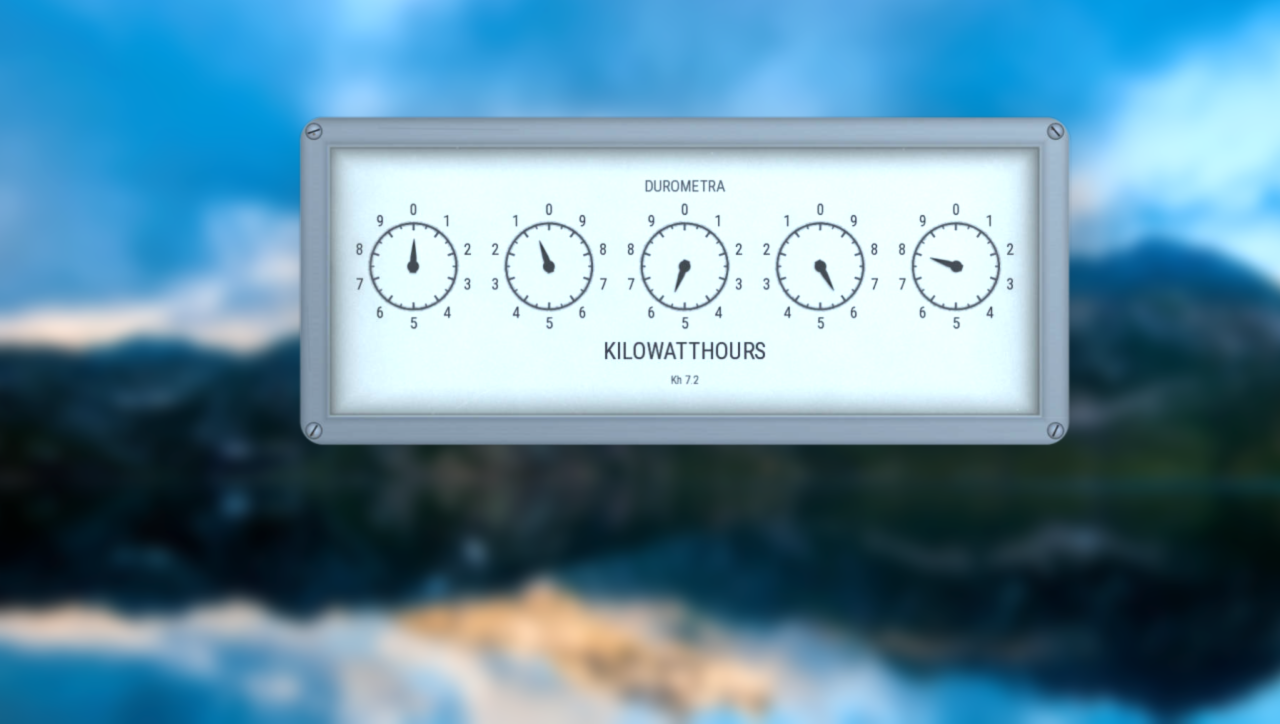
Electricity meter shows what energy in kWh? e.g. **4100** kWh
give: **558** kWh
